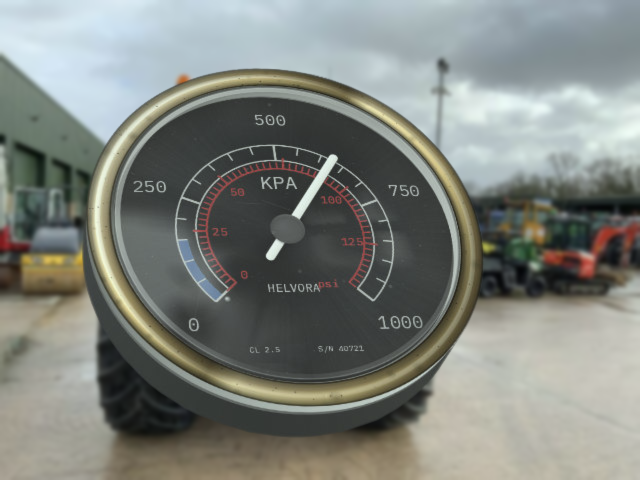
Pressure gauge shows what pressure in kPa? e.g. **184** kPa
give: **625** kPa
